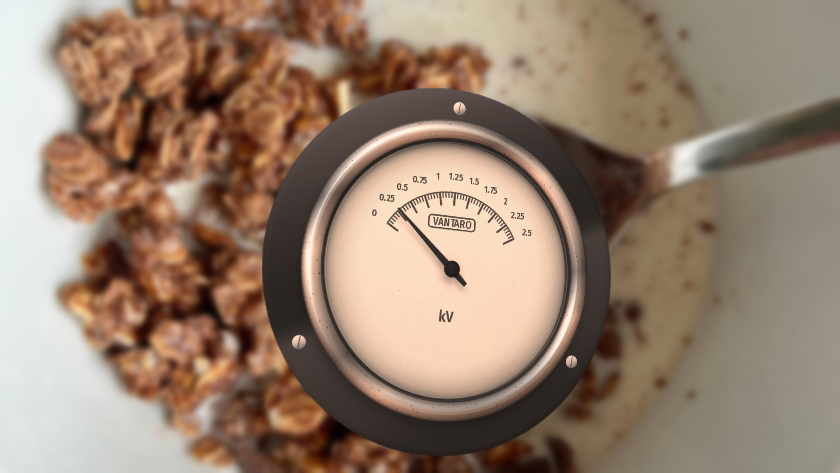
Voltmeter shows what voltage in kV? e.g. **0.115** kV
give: **0.25** kV
